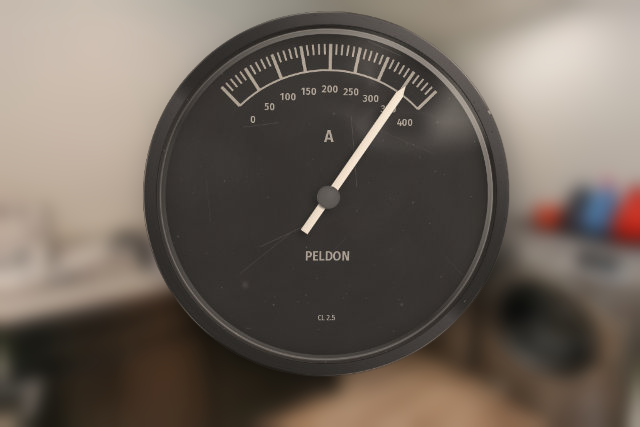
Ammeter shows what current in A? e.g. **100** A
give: **350** A
